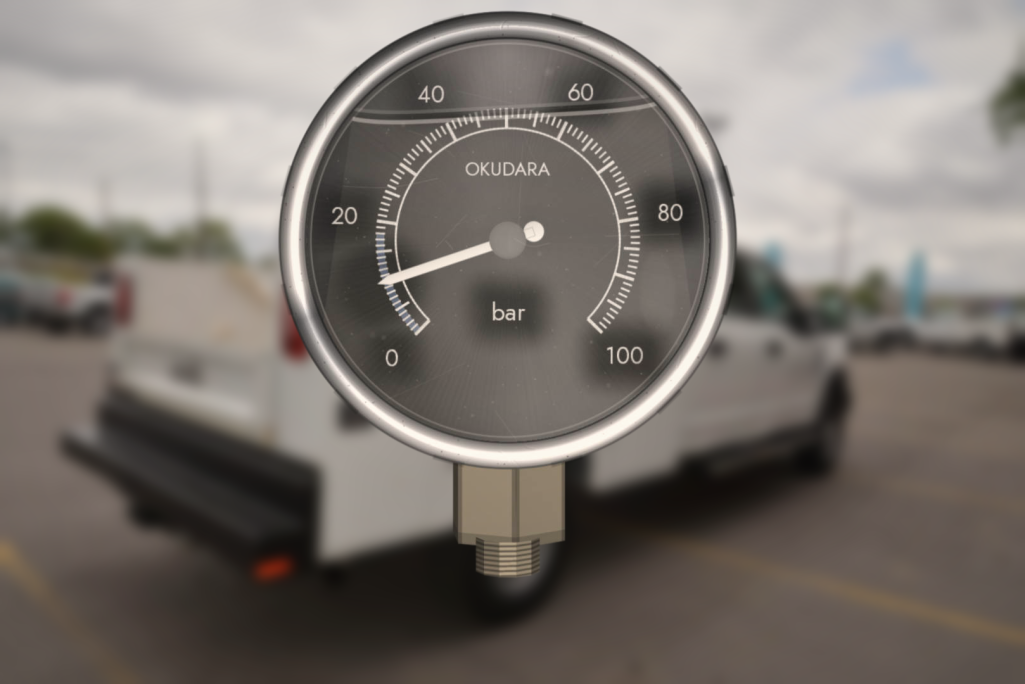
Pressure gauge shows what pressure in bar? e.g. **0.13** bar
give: **10** bar
